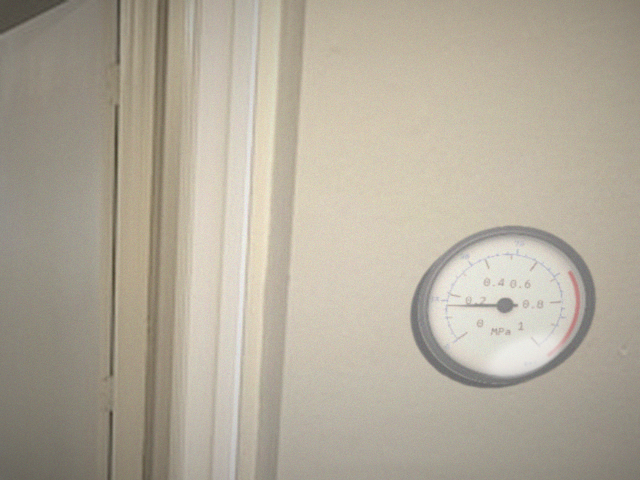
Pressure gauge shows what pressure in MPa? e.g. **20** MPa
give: **0.15** MPa
